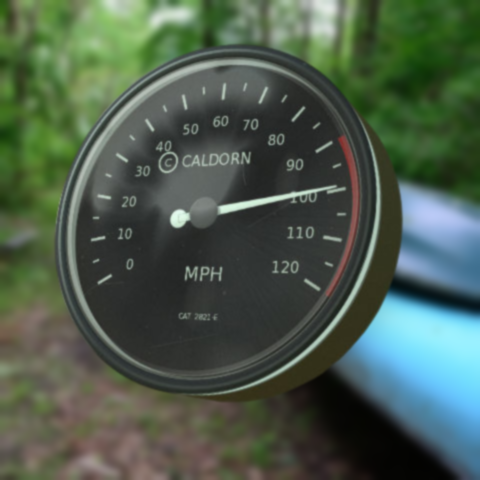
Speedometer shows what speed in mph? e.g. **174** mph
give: **100** mph
